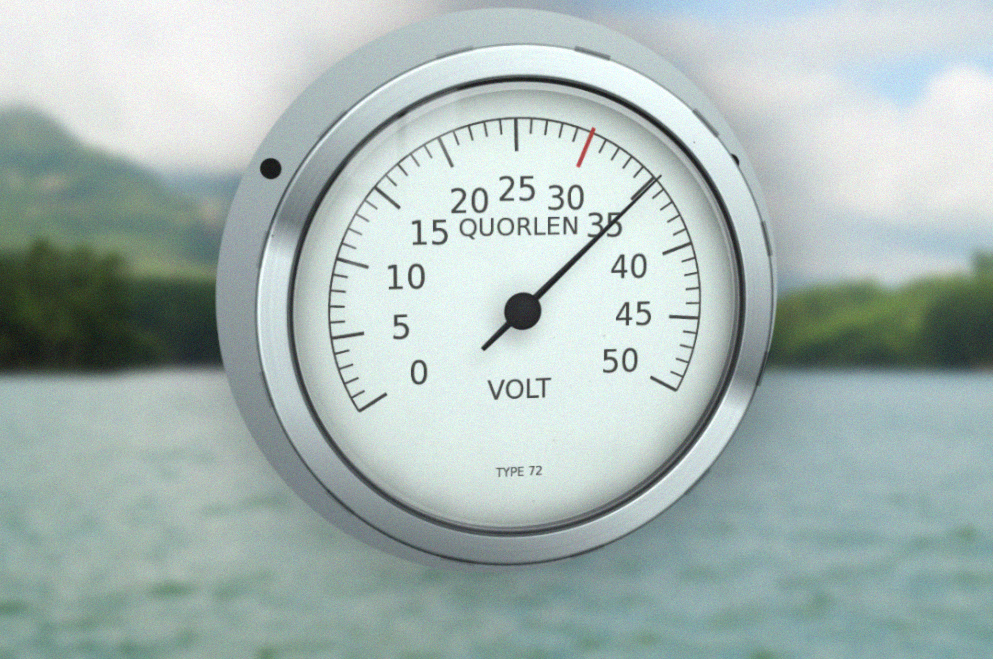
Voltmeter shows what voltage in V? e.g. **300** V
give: **35** V
